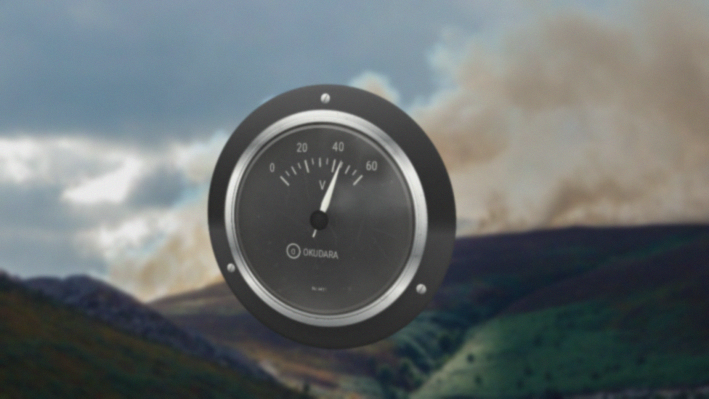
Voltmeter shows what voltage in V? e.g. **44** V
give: **45** V
